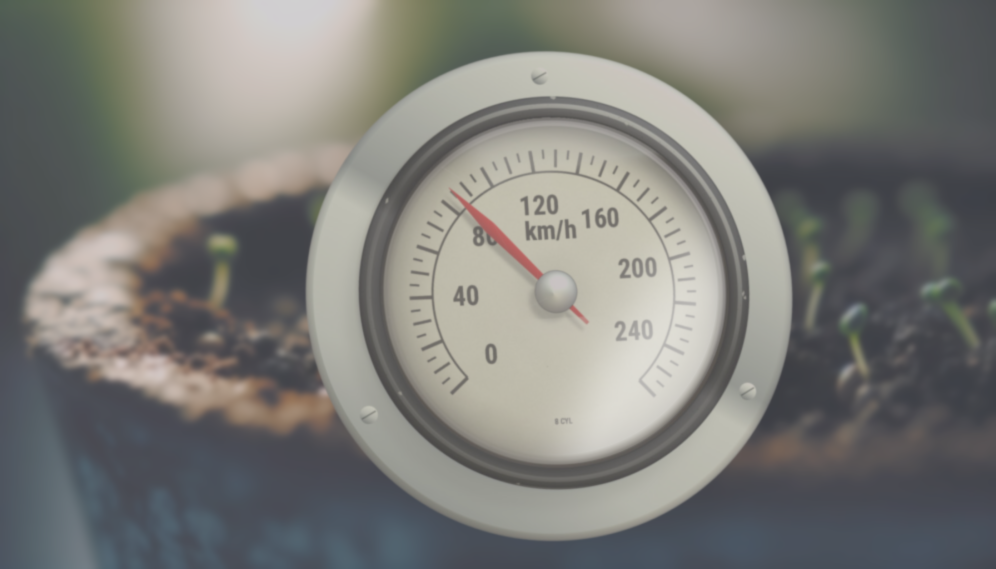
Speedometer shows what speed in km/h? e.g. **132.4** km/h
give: **85** km/h
